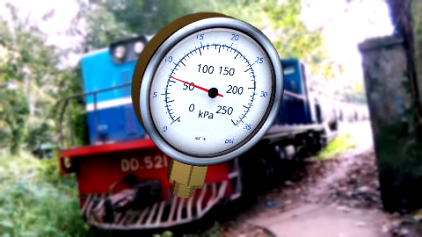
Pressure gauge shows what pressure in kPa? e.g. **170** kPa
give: **55** kPa
